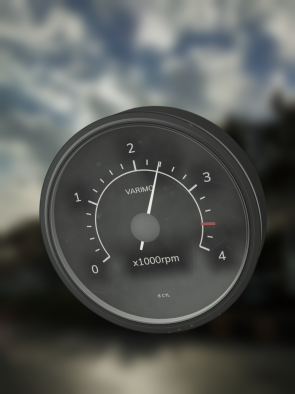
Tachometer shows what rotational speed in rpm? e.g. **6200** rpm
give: **2400** rpm
